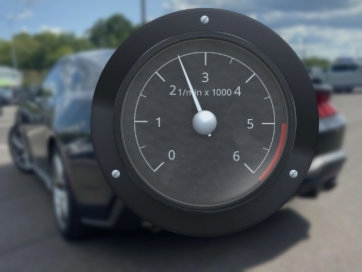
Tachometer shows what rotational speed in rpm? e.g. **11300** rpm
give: **2500** rpm
